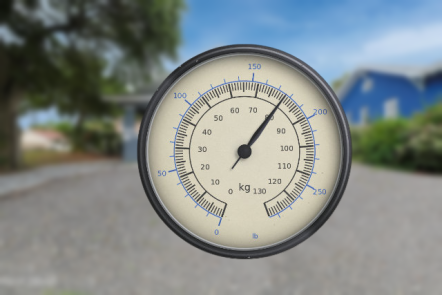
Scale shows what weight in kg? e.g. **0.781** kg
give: **80** kg
